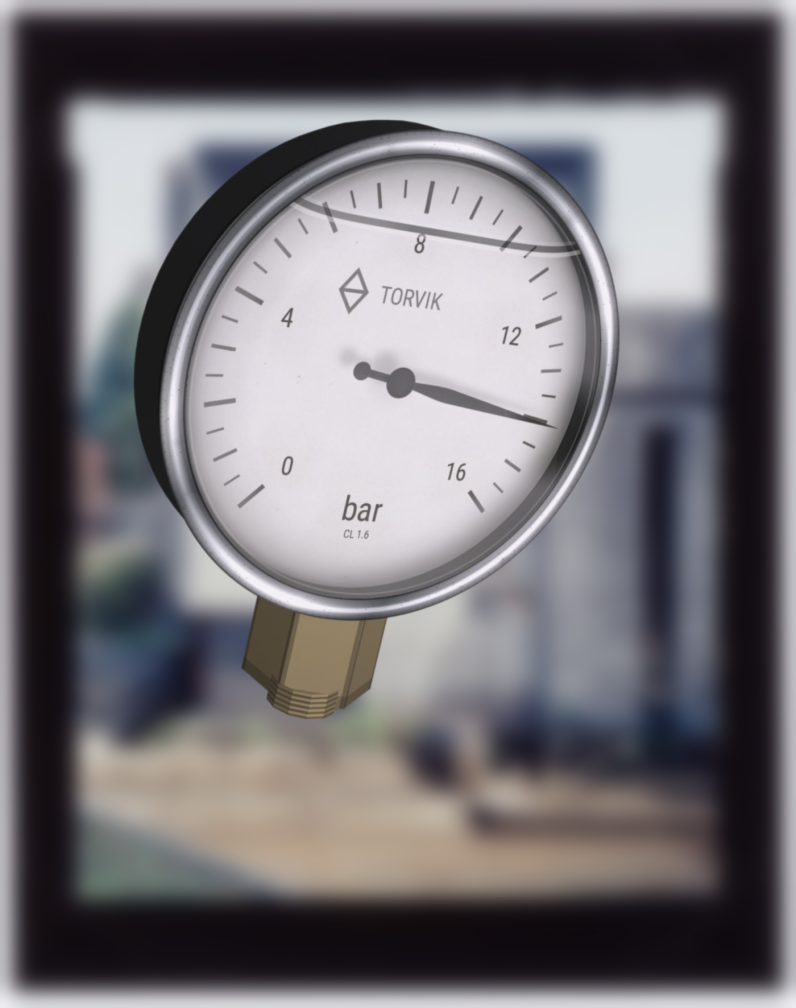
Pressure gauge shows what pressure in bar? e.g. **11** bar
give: **14** bar
